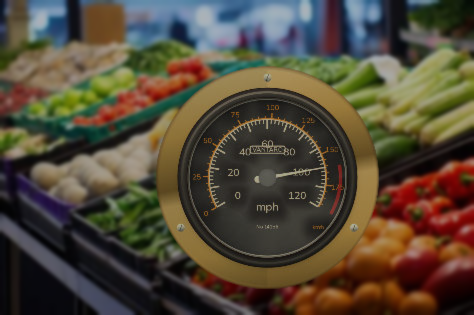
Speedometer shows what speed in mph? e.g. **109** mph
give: **100** mph
